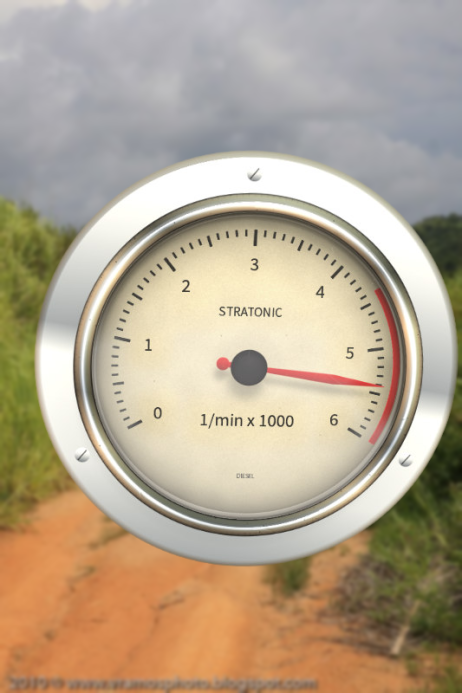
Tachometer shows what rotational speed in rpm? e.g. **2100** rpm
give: **5400** rpm
